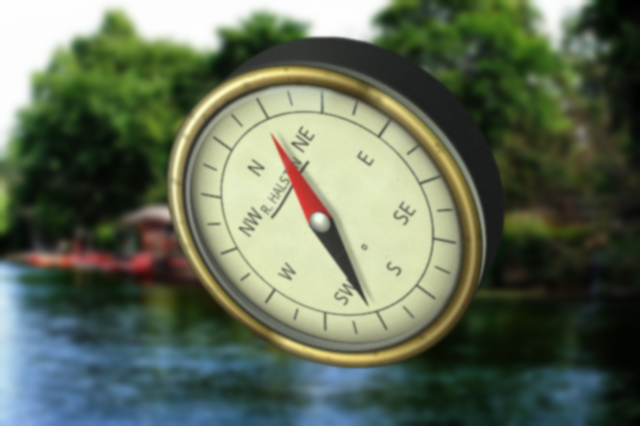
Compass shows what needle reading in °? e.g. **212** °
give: **30** °
